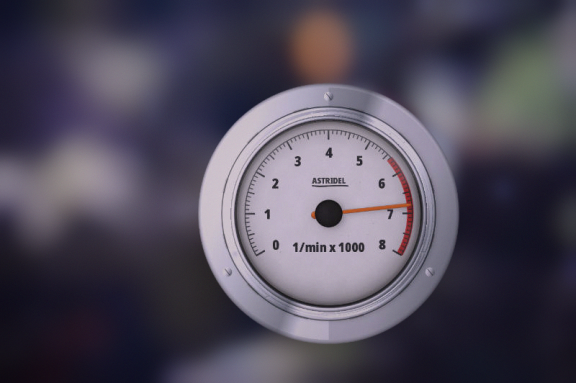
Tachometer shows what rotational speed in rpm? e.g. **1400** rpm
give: **6800** rpm
